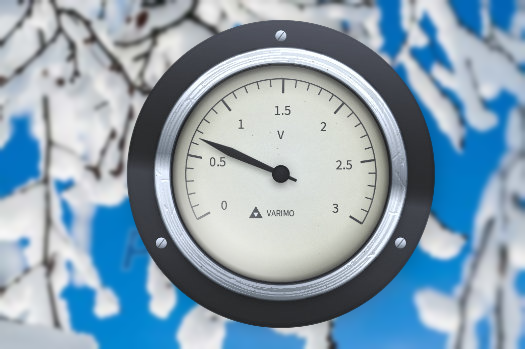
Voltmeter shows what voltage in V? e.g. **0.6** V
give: **0.65** V
